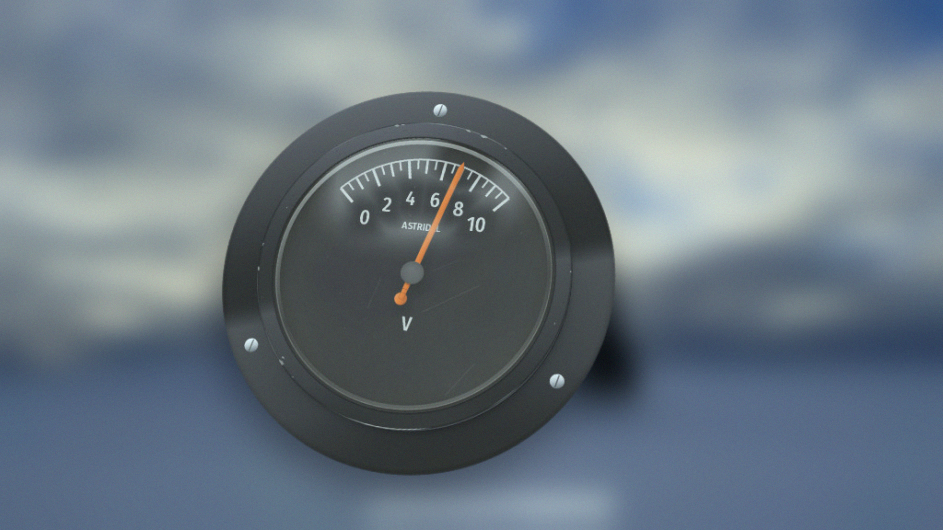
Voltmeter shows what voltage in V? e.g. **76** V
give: **7** V
